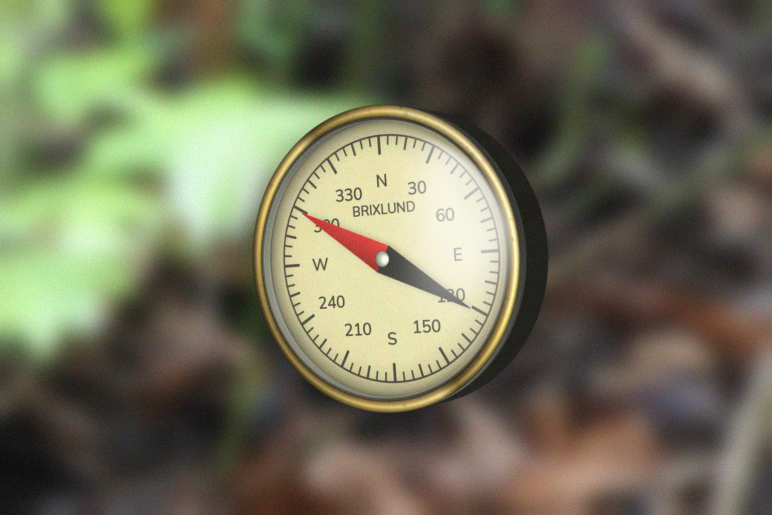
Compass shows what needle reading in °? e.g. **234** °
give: **300** °
